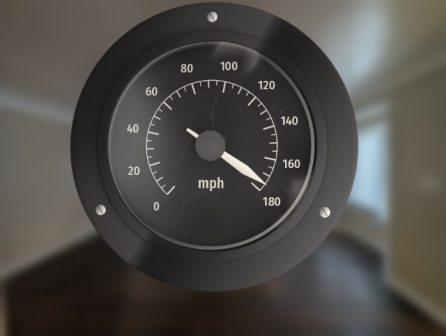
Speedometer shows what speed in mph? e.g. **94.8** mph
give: **175** mph
